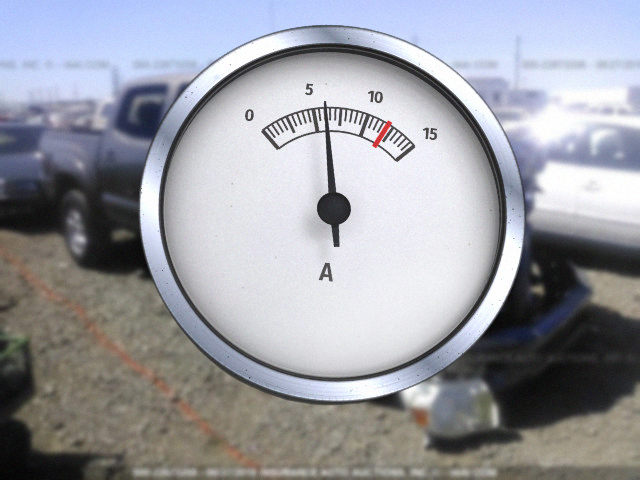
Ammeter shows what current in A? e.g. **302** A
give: **6** A
